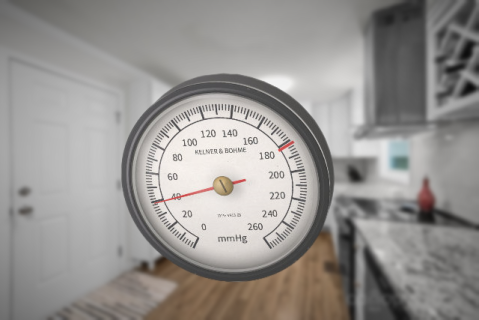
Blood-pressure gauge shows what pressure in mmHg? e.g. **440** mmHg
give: **40** mmHg
